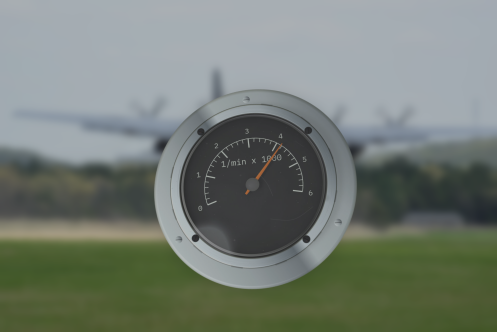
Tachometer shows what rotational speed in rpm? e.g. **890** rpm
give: **4200** rpm
